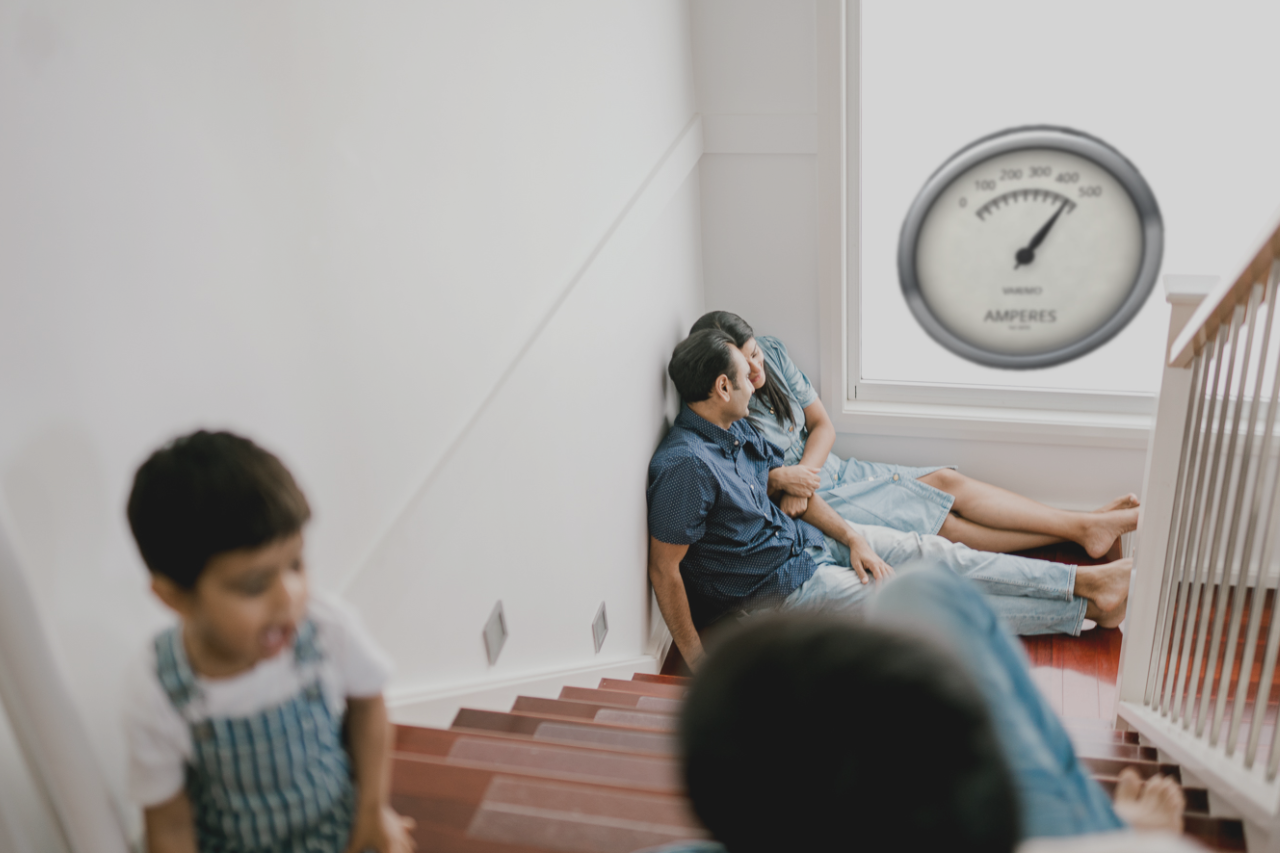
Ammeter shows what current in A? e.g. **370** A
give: **450** A
